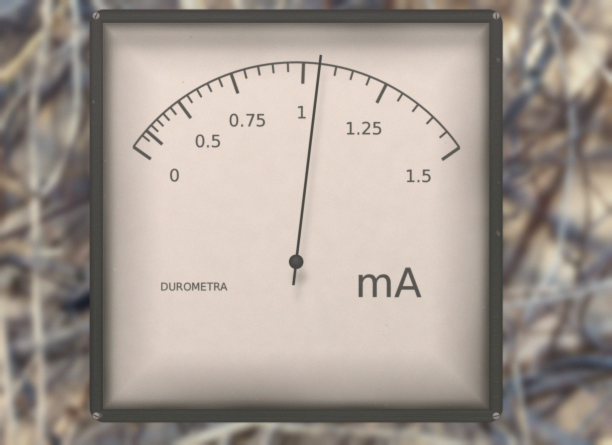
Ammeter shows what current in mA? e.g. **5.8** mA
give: **1.05** mA
